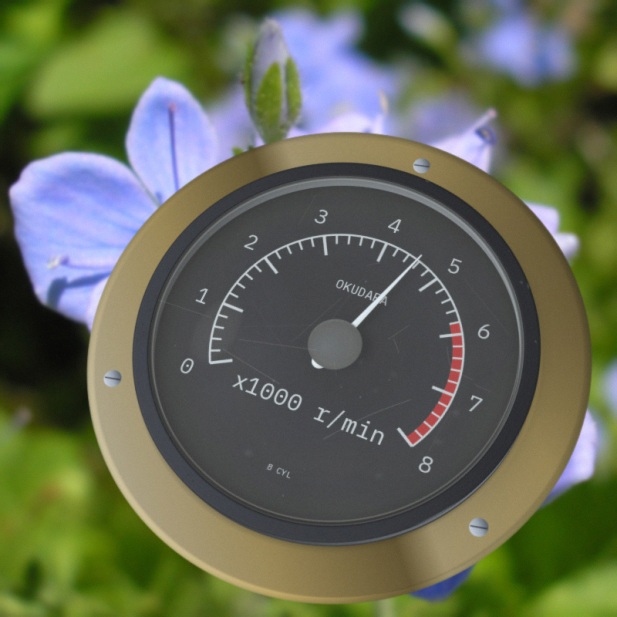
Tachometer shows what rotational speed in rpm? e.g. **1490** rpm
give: **4600** rpm
